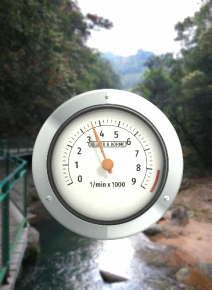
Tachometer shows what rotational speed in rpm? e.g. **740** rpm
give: **3600** rpm
